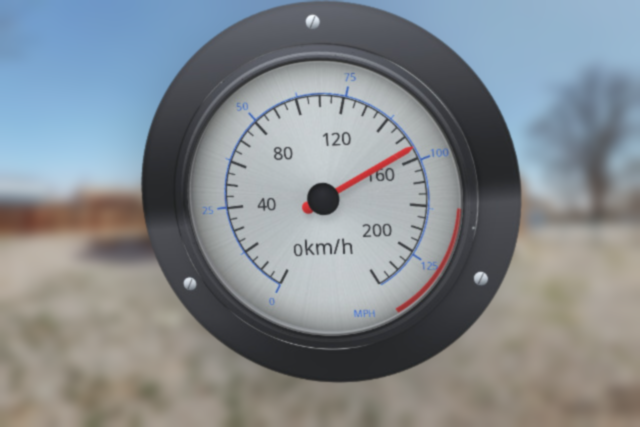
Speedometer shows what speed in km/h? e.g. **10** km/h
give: **155** km/h
